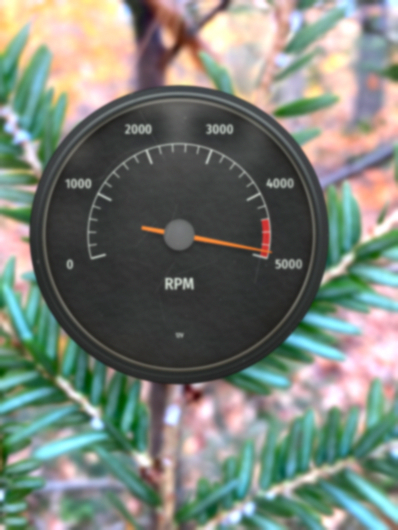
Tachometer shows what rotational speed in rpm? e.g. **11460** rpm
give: **4900** rpm
